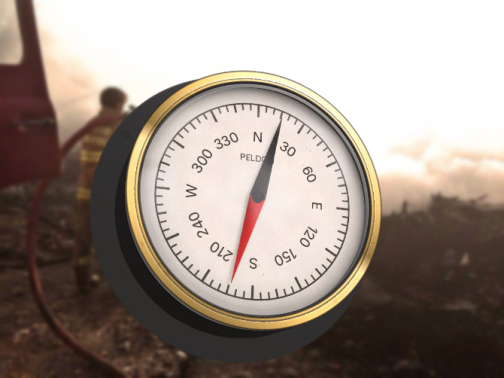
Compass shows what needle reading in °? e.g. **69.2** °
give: **195** °
